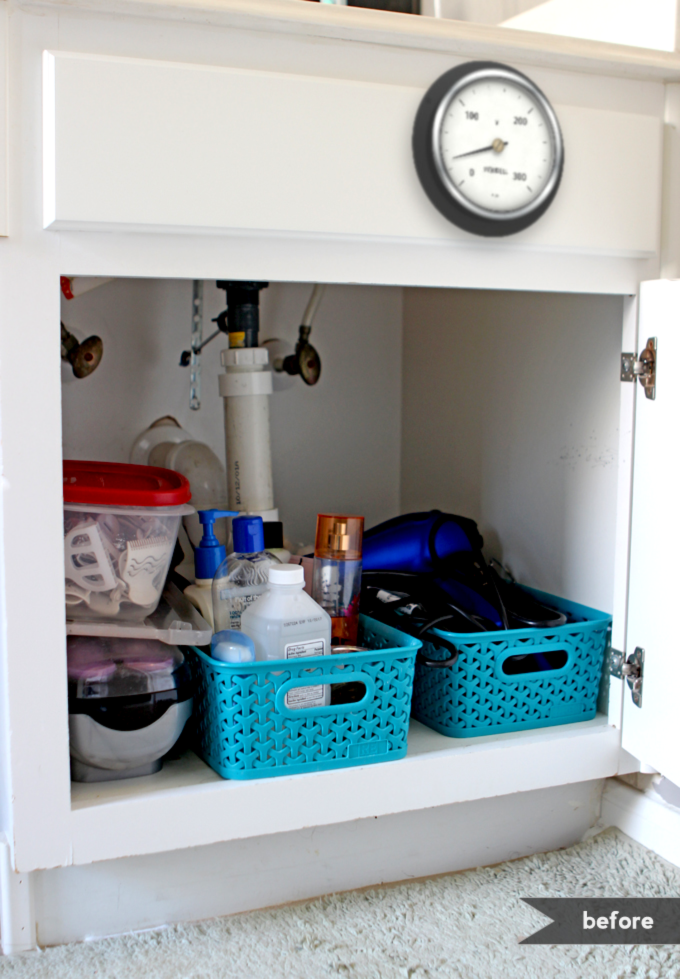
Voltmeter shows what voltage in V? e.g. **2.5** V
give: **30** V
